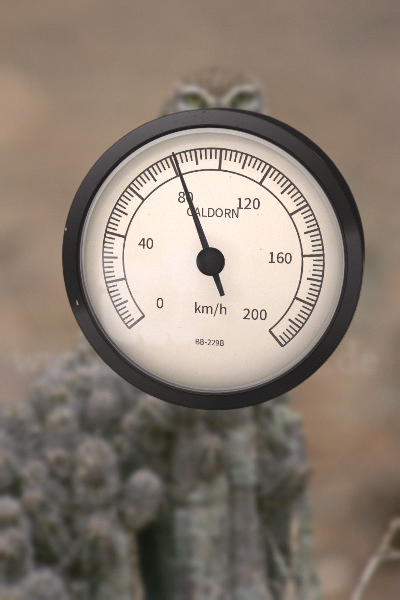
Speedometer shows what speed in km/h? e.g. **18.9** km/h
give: **82** km/h
